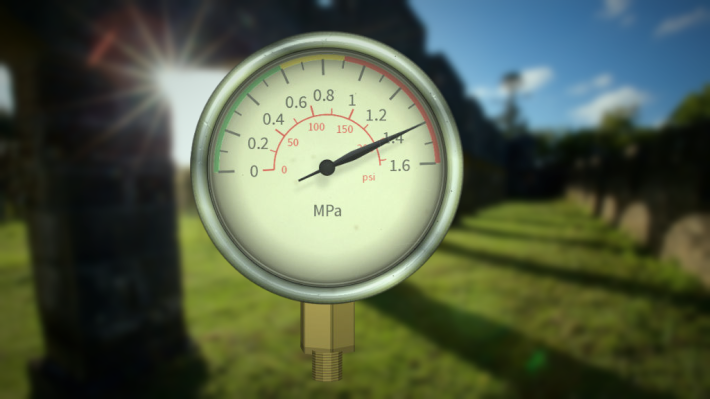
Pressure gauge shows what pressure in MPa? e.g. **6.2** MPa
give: **1.4** MPa
